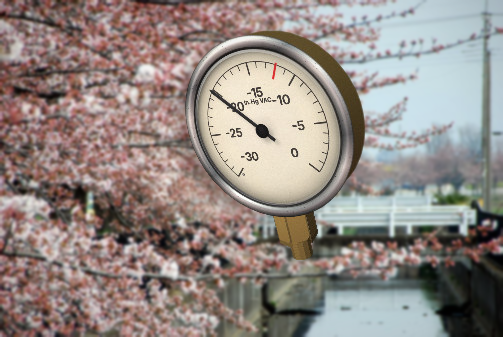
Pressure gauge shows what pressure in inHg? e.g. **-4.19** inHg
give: **-20** inHg
